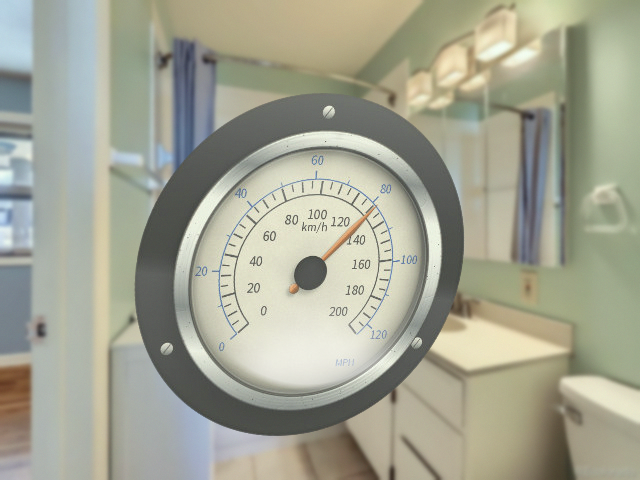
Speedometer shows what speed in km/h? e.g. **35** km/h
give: **130** km/h
